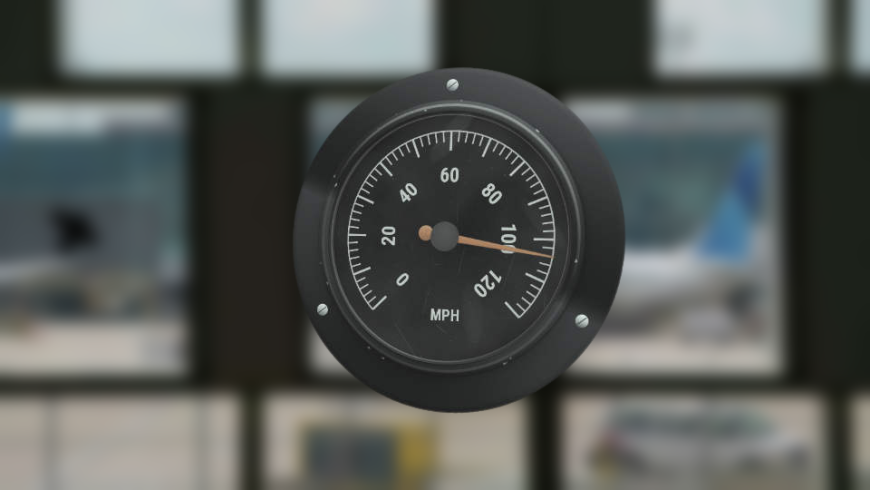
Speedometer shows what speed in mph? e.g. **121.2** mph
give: **104** mph
